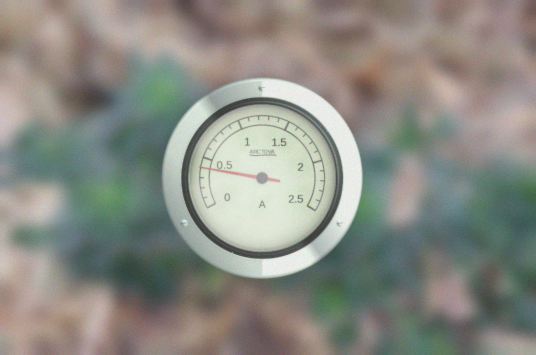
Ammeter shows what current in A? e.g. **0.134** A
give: **0.4** A
